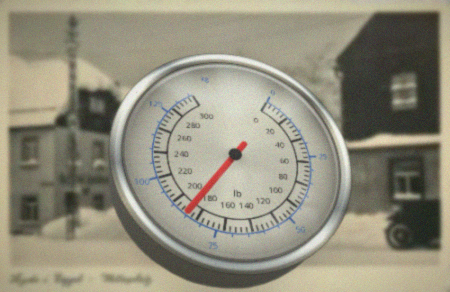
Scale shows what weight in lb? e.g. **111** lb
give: **188** lb
